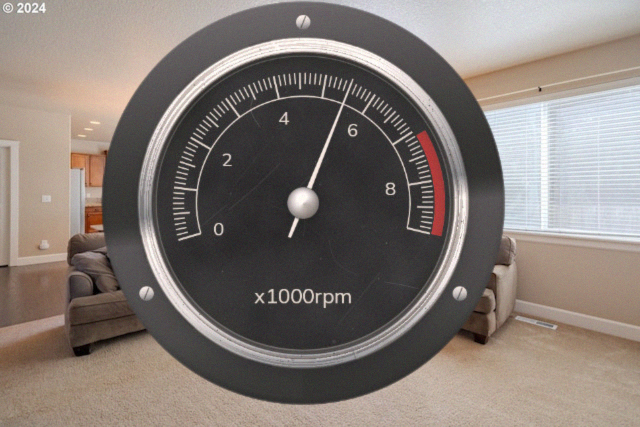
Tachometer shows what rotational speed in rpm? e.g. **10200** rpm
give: **5500** rpm
